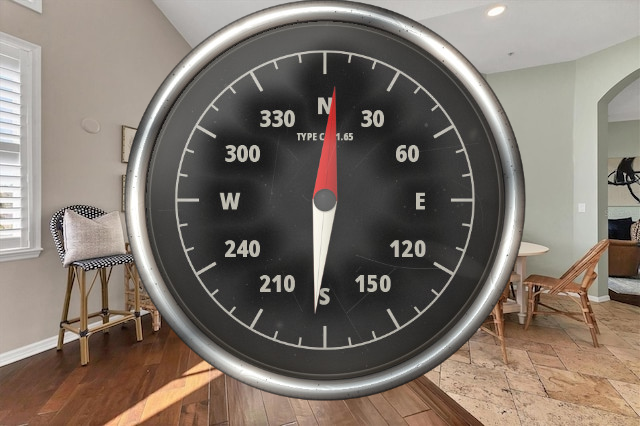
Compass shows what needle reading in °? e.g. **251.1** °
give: **5** °
